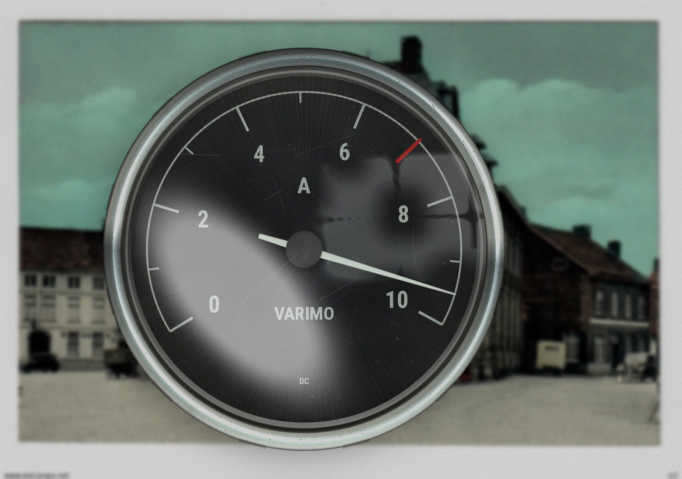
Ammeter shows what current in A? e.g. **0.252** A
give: **9.5** A
